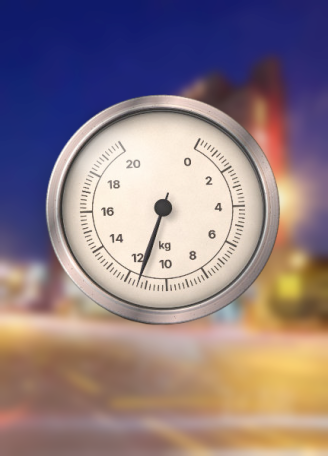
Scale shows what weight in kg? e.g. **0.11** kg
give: **11.4** kg
